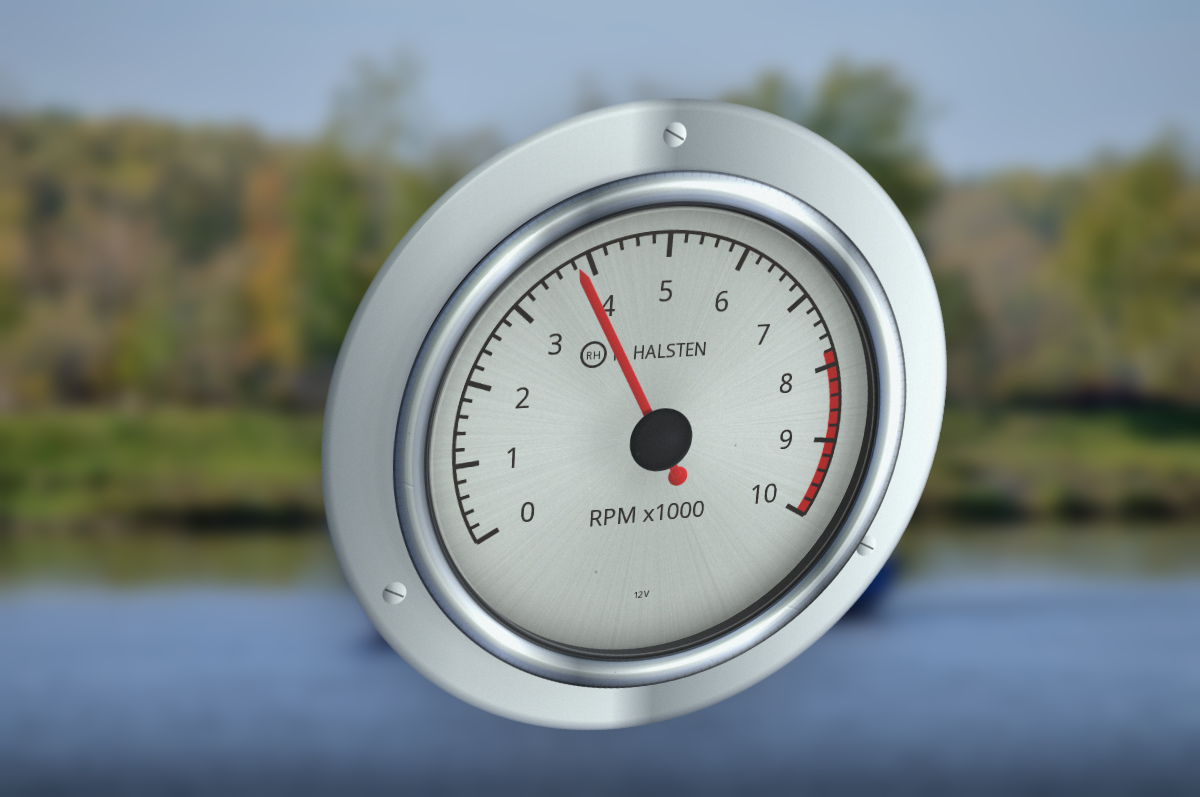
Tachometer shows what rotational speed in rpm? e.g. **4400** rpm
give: **3800** rpm
